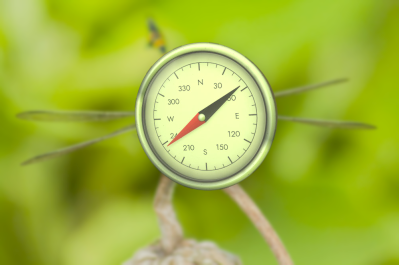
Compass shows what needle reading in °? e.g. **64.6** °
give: **235** °
